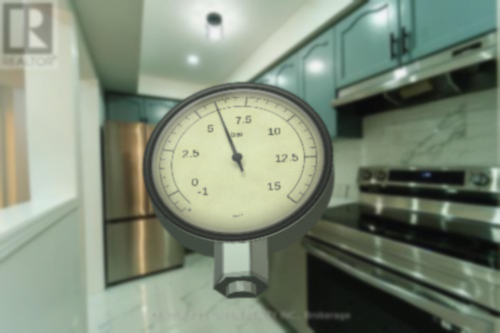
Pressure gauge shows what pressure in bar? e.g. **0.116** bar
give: **6** bar
